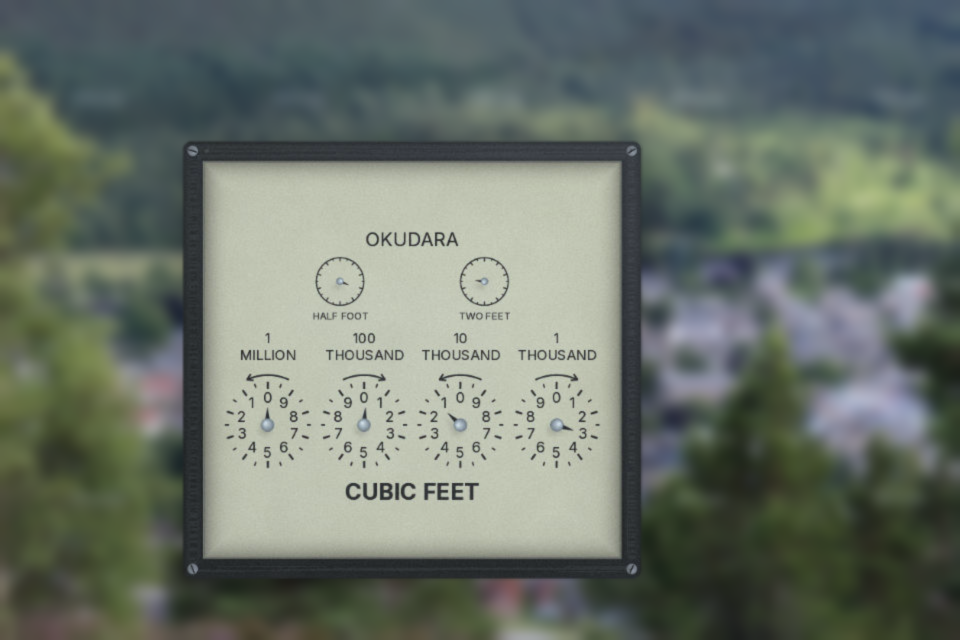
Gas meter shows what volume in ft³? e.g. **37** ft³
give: **1300** ft³
